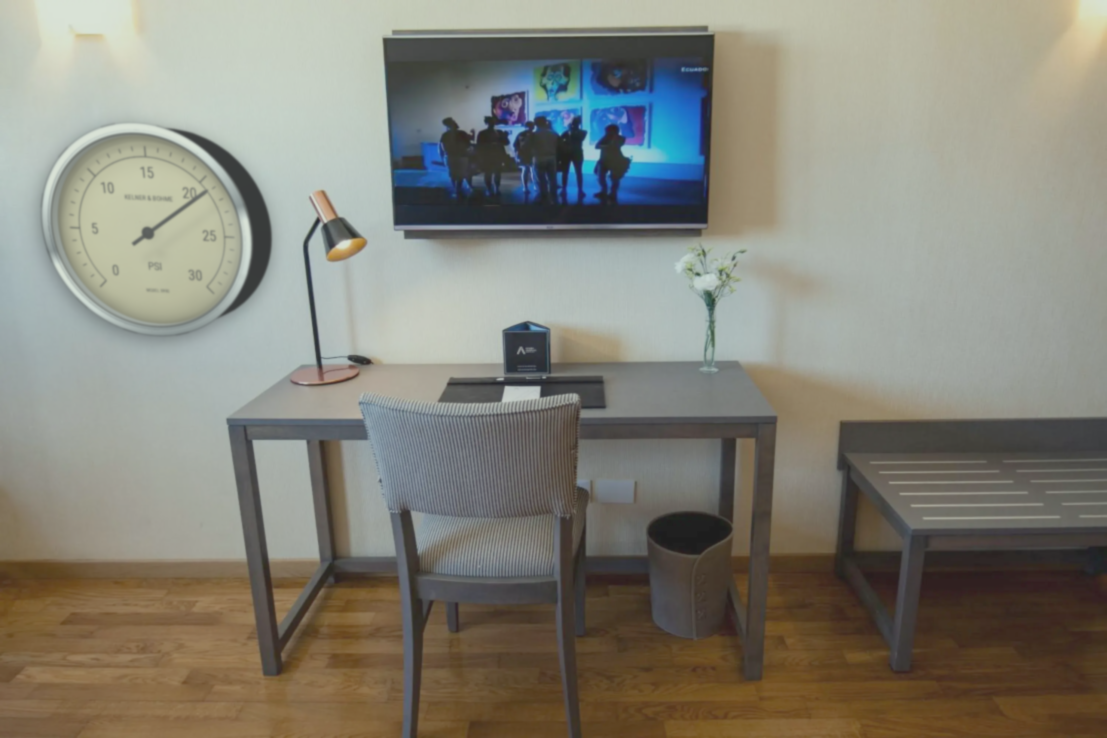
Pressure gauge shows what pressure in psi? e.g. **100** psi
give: **21** psi
